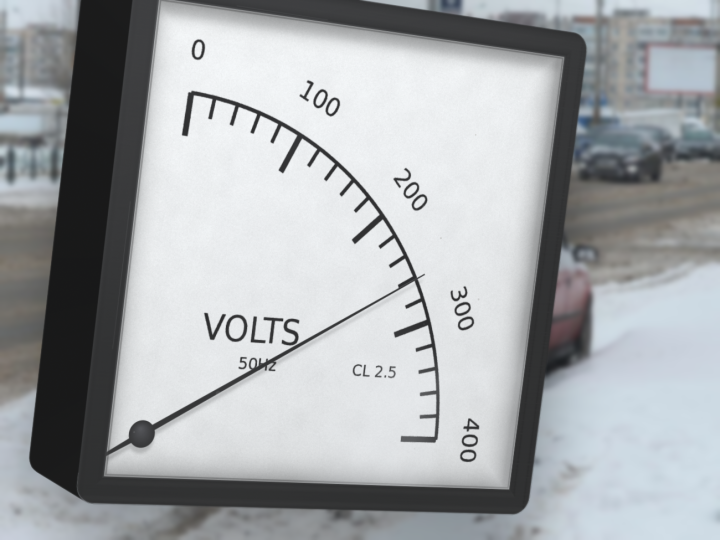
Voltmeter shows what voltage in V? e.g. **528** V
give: **260** V
